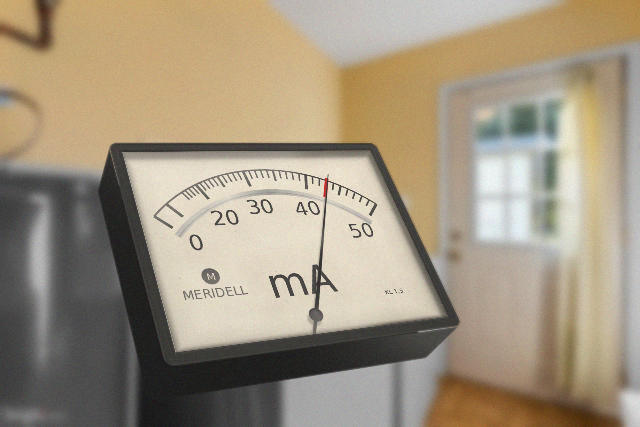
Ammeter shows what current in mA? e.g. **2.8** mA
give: **43** mA
